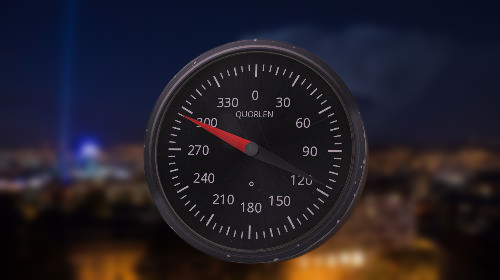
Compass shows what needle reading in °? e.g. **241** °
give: **295** °
